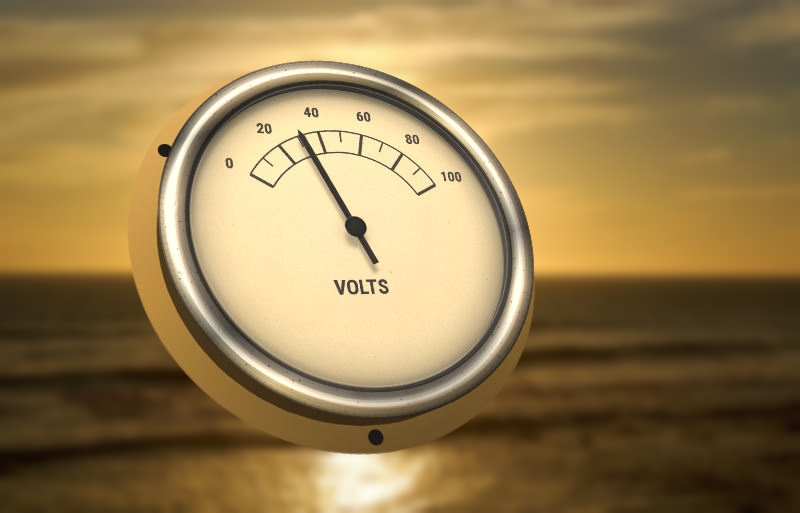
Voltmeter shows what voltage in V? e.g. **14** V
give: **30** V
